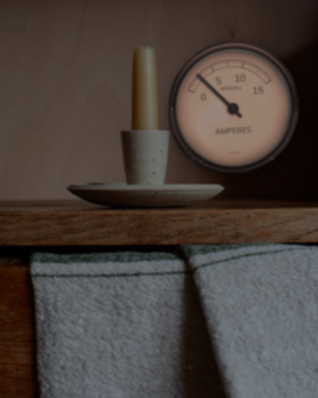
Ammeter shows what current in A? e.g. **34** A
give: **2.5** A
